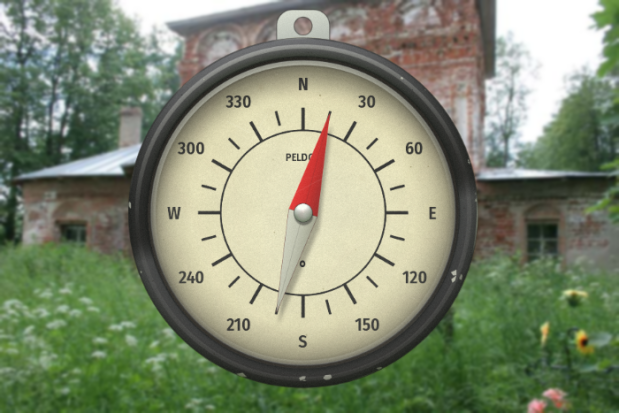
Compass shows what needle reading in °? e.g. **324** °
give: **15** °
